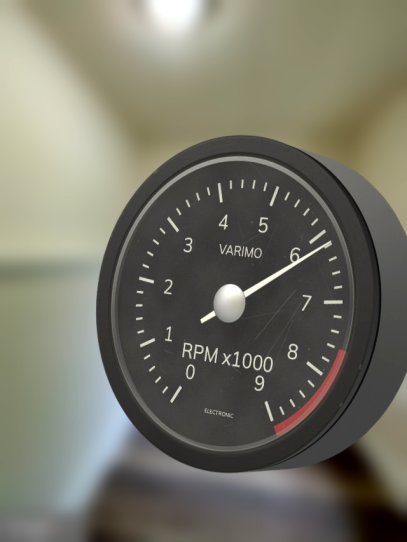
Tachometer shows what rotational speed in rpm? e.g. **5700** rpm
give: **6200** rpm
